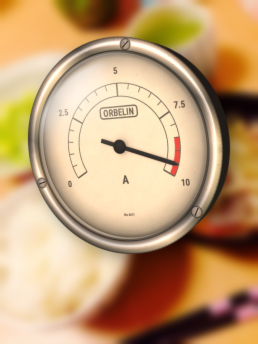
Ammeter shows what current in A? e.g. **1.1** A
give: **9.5** A
